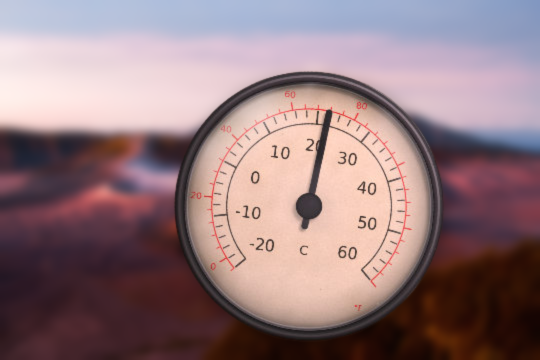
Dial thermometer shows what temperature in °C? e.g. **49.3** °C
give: **22** °C
